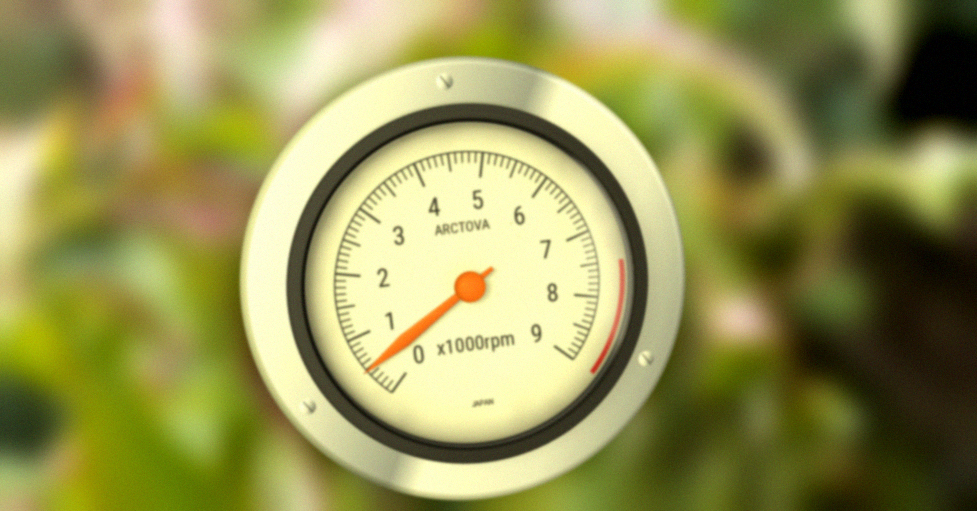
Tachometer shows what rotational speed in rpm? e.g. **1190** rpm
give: **500** rpm
